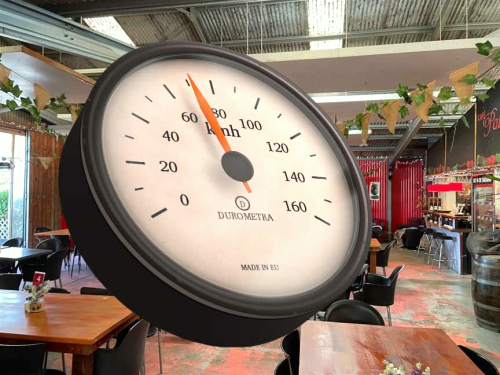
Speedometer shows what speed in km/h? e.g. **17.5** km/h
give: **70** km/h
